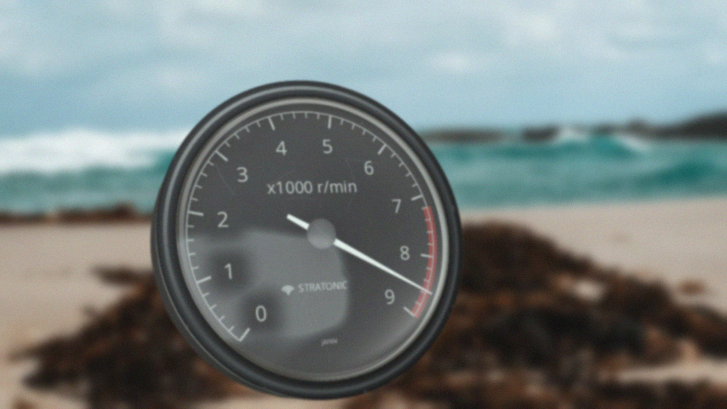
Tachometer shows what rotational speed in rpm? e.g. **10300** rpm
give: **8600** rpm
